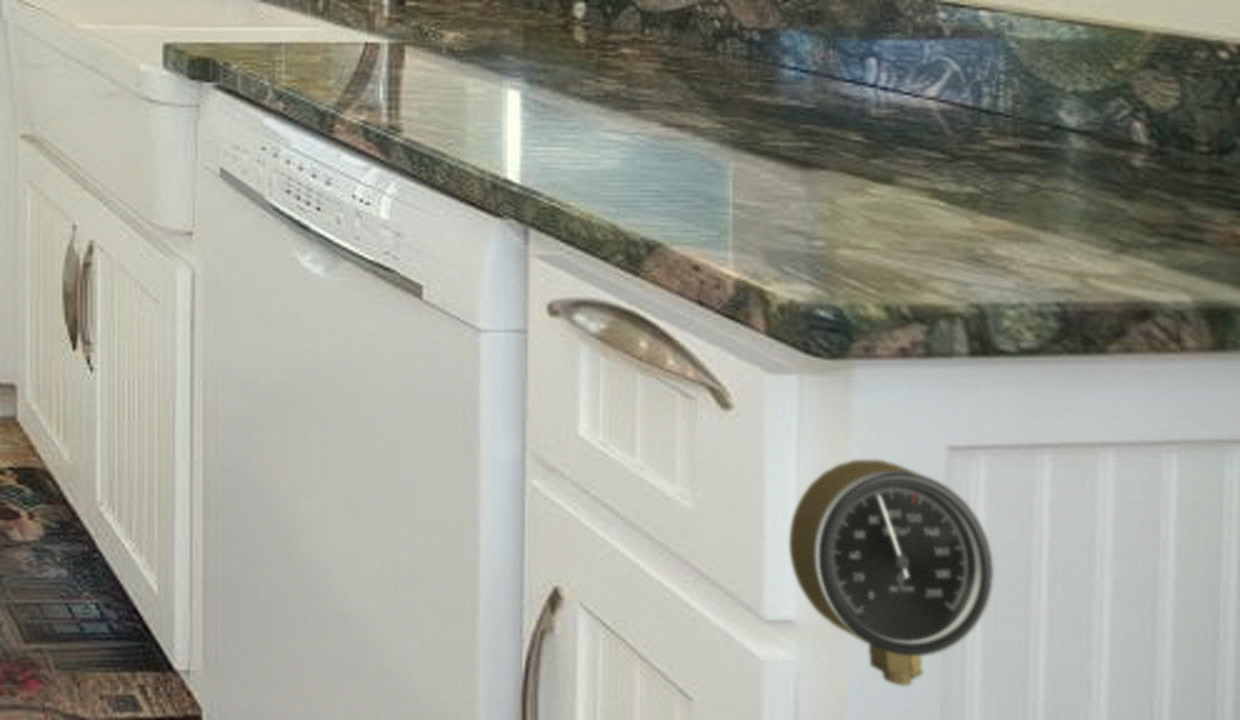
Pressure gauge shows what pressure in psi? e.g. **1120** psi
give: **90** psi
